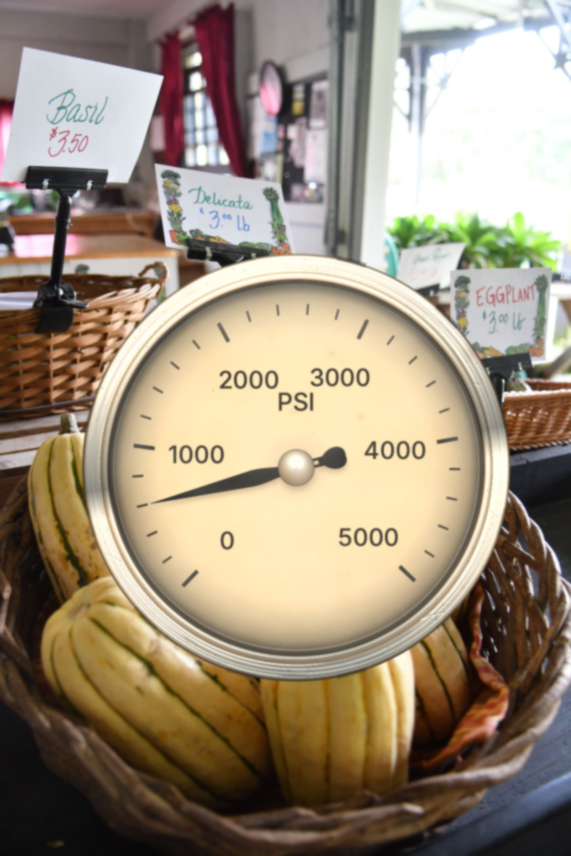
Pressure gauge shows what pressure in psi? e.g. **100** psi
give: **600** psi
